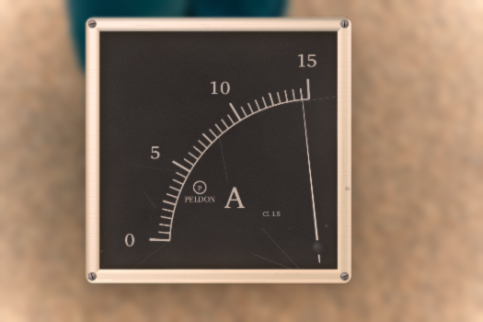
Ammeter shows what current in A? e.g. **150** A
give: **14.5** A
